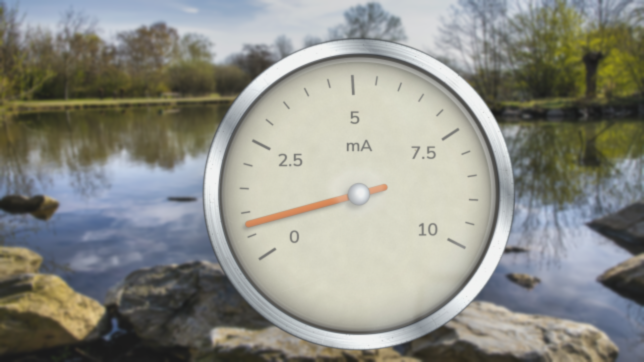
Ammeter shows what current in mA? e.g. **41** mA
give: **0.75** mA
